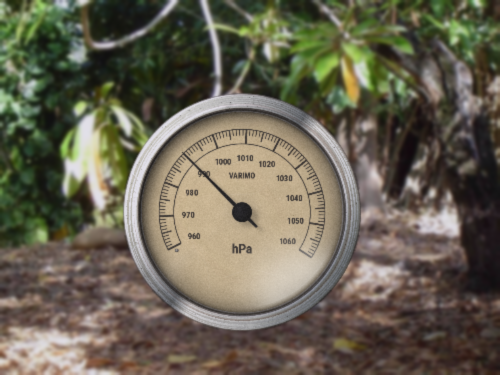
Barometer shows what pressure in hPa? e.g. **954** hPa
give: **990** hPa
